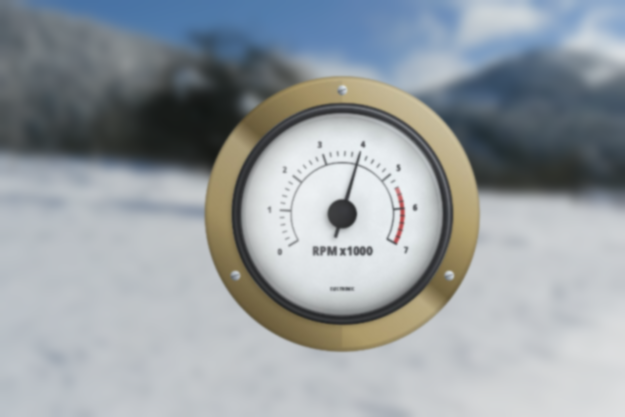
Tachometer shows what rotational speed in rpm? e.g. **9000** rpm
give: **4000** rpm
